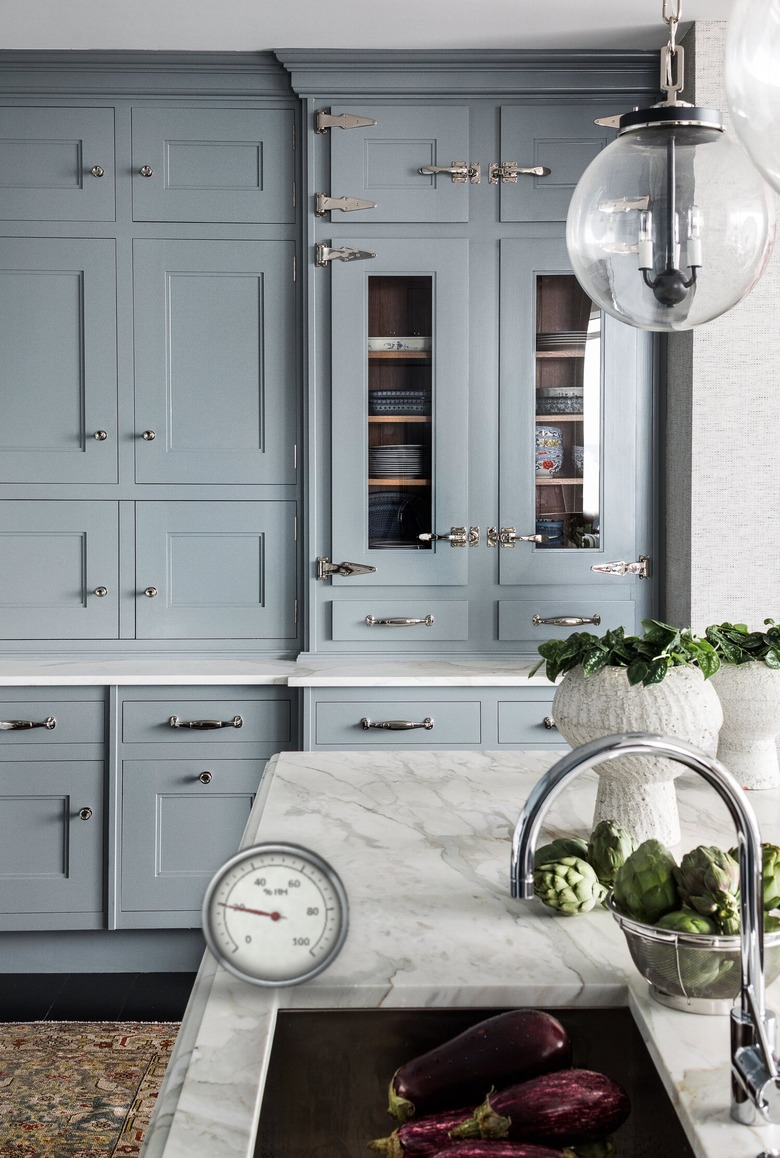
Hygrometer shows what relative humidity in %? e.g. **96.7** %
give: **20** %
